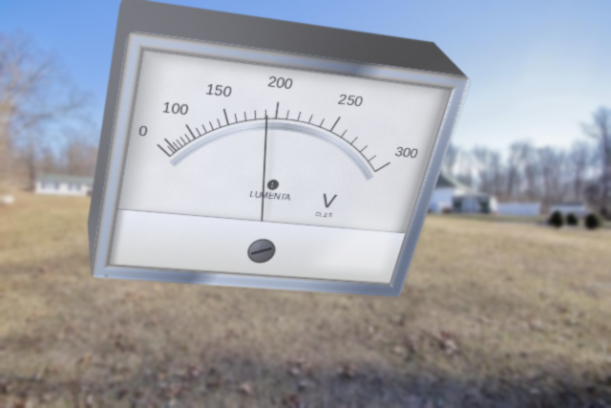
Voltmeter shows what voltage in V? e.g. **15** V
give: **190** V
